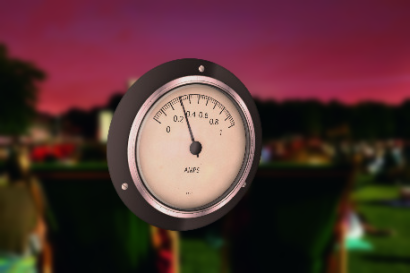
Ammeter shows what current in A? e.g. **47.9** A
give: **0.3** A
